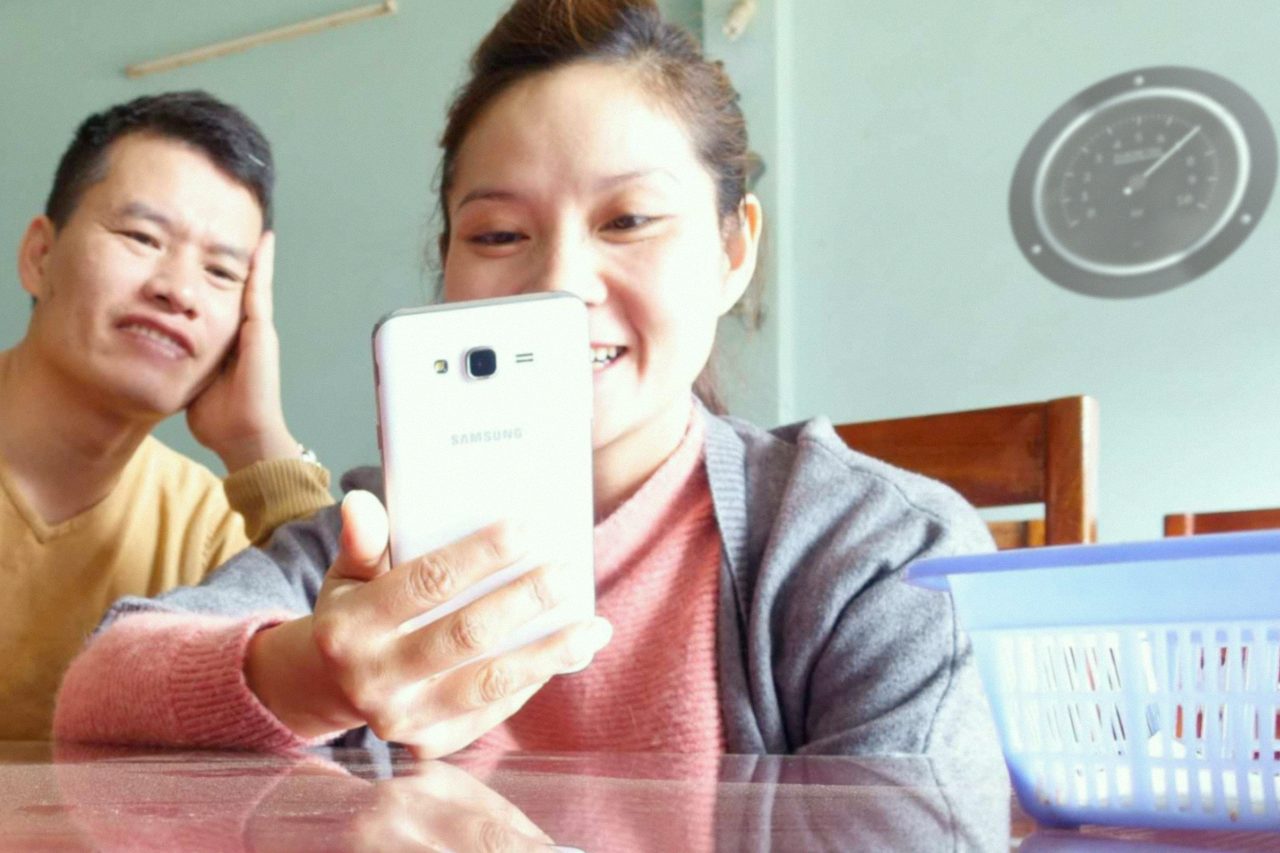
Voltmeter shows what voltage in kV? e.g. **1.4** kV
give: **7** kV
